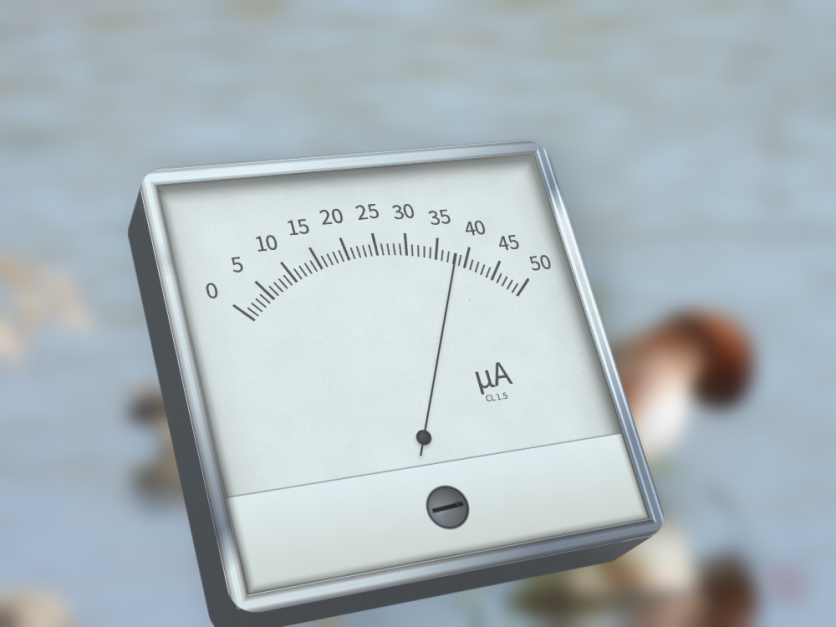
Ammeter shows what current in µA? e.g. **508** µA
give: **38** µA
